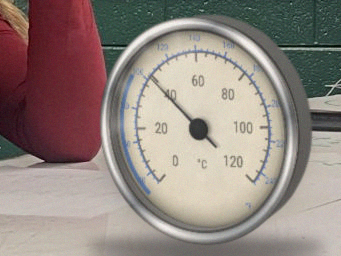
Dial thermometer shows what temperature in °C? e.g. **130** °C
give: **40** °C
